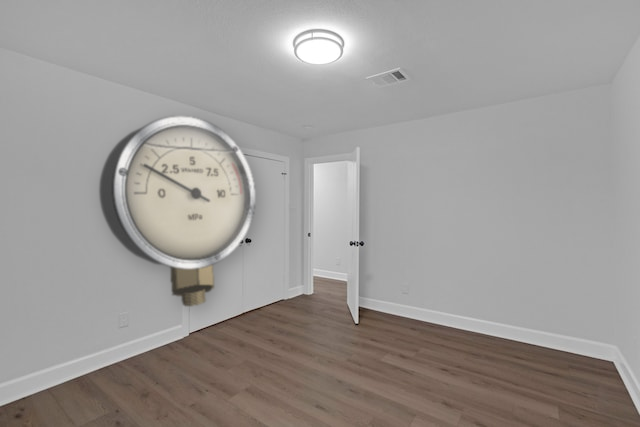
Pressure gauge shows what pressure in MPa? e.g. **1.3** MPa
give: **1.5** MPa
